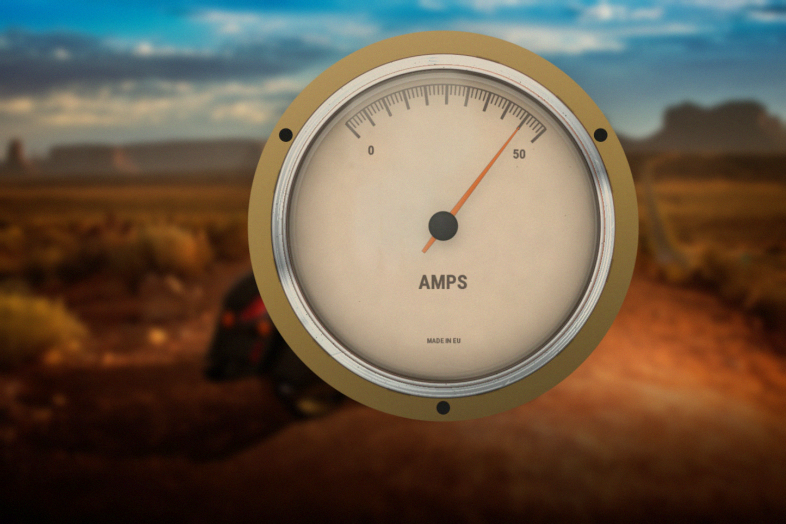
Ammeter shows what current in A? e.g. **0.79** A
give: **45** A
